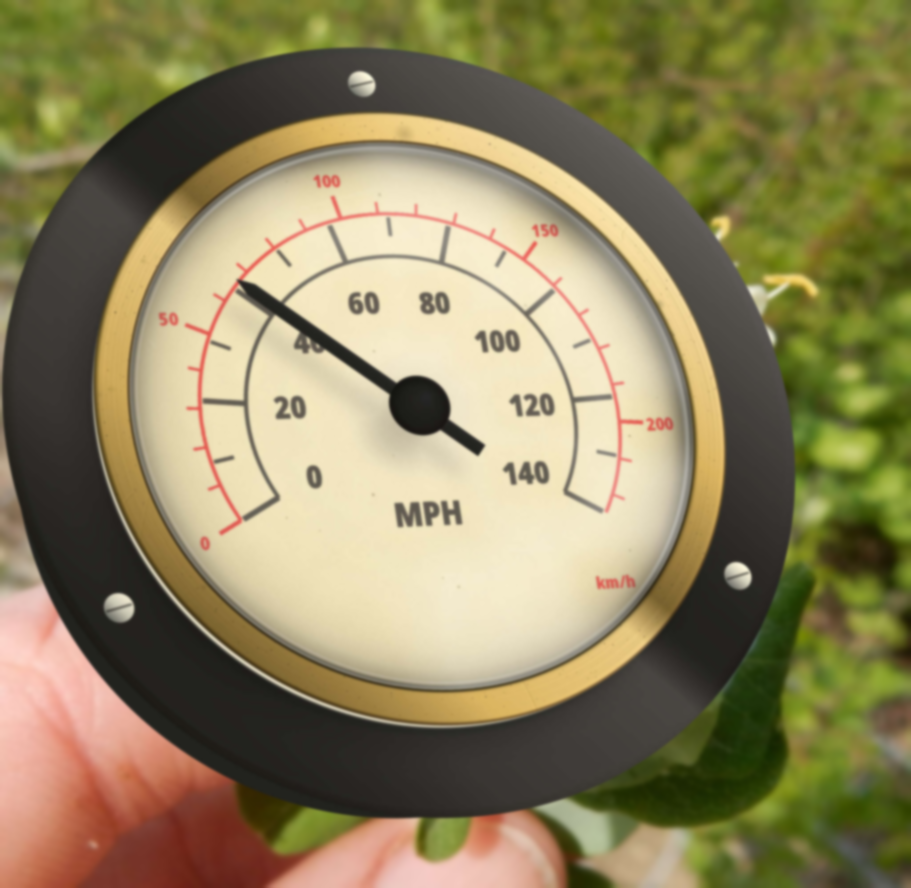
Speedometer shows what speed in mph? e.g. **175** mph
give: **40** mph
